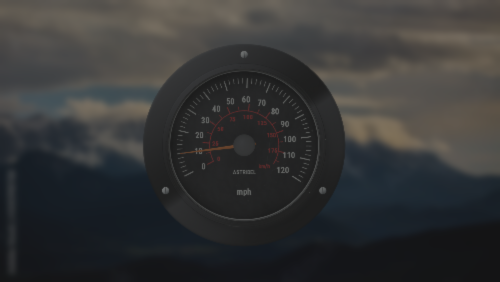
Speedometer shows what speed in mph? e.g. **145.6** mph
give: **10** mph
